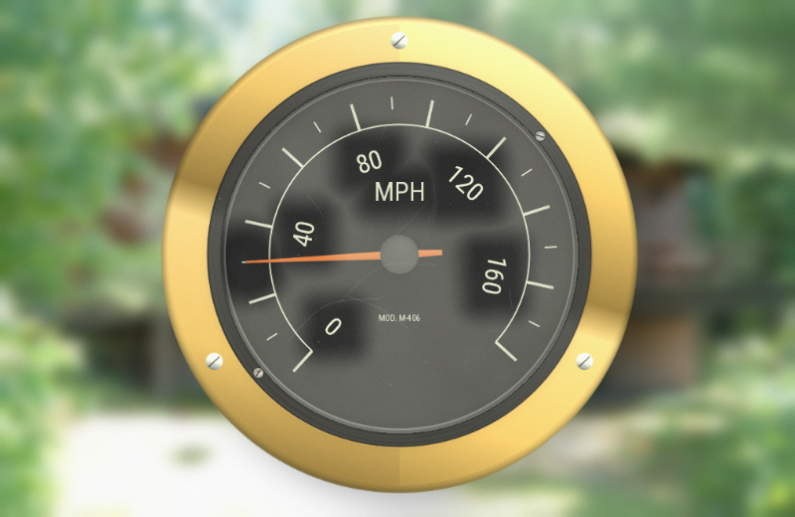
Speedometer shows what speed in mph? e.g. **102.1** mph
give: **30** mph
